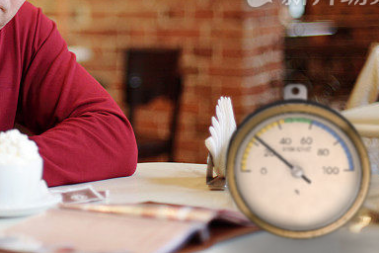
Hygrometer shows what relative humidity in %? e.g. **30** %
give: **24** %
